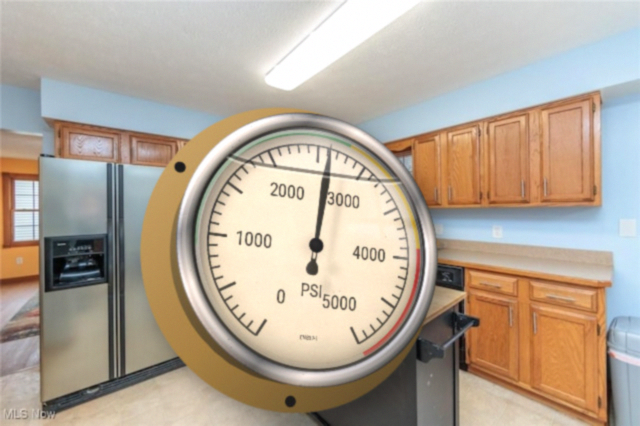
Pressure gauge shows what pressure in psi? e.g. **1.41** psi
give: **2600** psi
